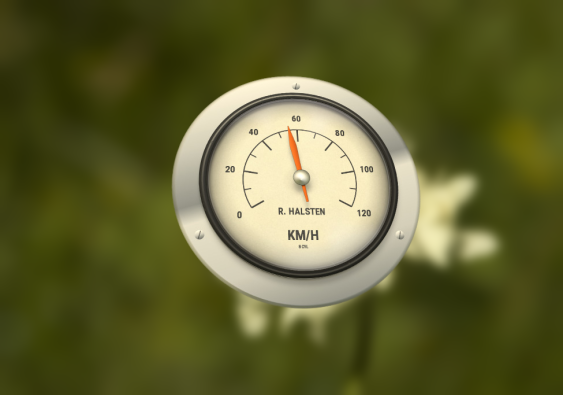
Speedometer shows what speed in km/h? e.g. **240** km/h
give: **55** km/h
